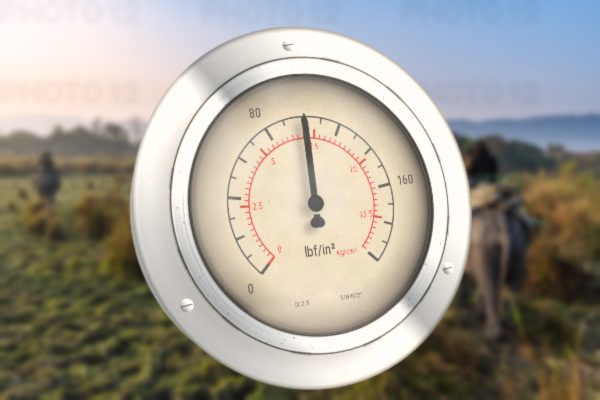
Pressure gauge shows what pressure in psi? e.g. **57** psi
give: **100** psi
